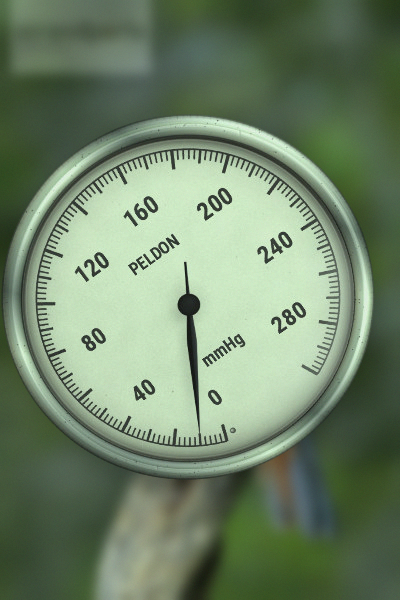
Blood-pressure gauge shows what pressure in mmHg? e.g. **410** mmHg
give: **10** mmHg
